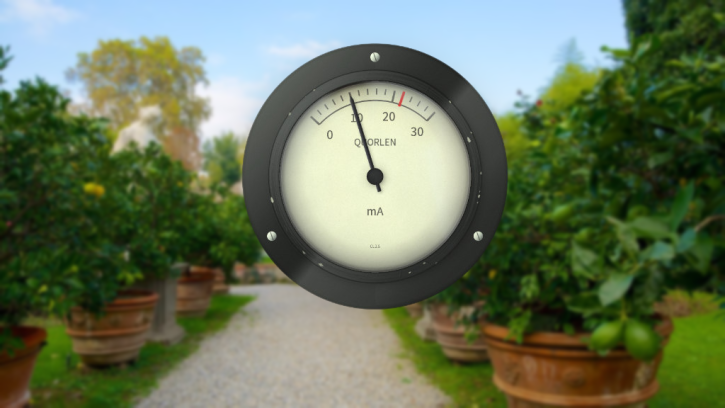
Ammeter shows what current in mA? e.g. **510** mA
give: **10** mA
